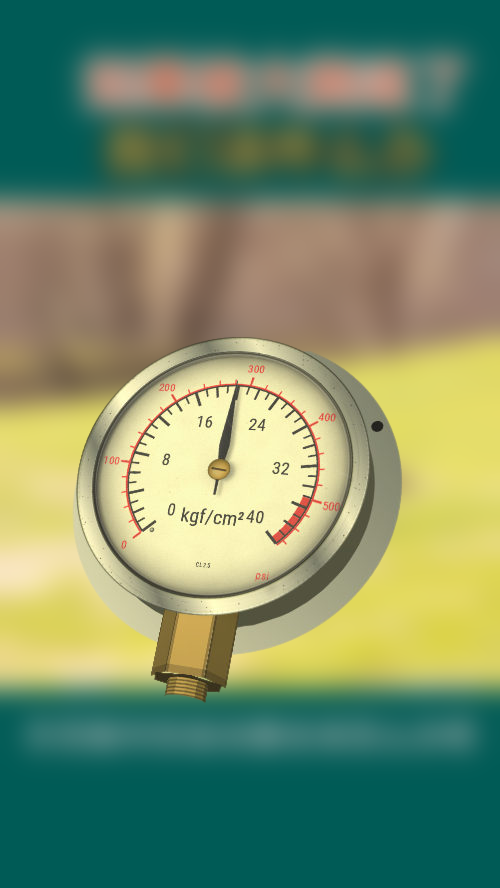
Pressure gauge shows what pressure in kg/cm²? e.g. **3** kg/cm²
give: **20** kg/cm²
